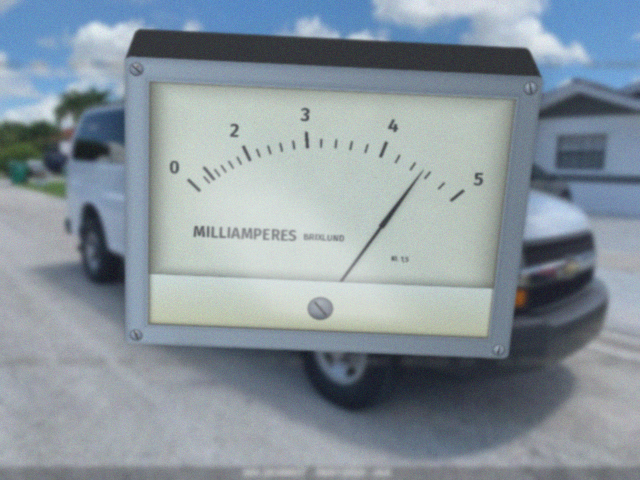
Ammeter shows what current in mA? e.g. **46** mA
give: **4.5** mA
